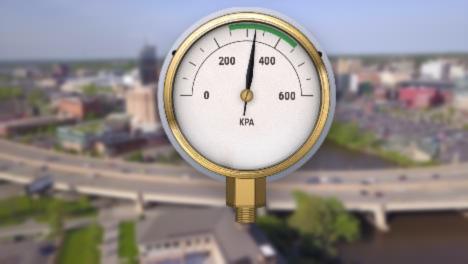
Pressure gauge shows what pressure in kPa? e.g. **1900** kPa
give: **325** kPa
